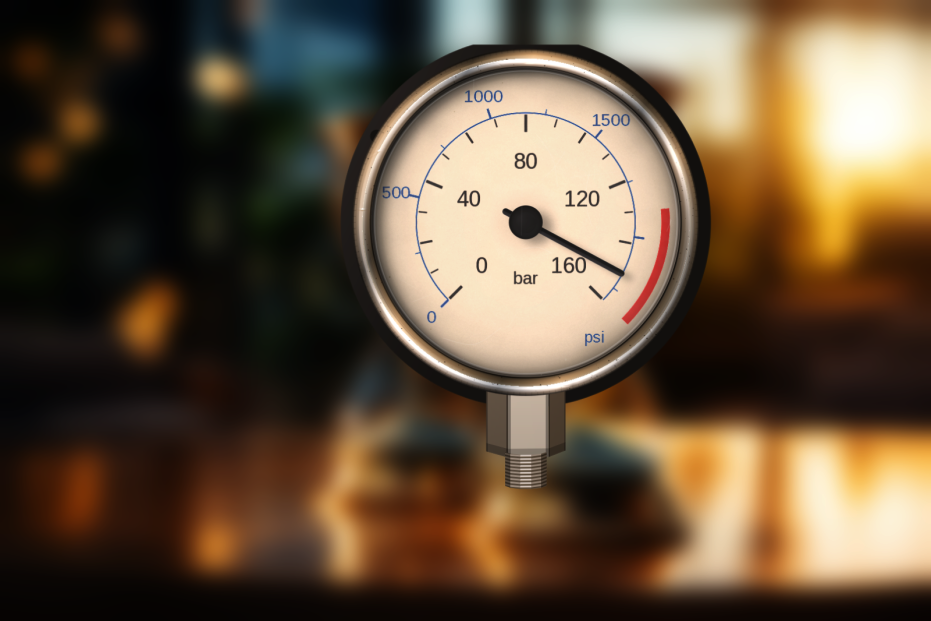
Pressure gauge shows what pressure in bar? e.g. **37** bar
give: **150** bar
